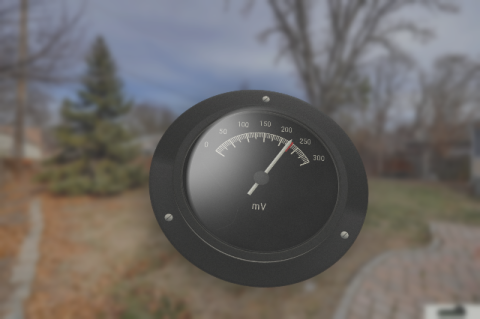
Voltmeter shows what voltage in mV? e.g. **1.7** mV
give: **225** mV
